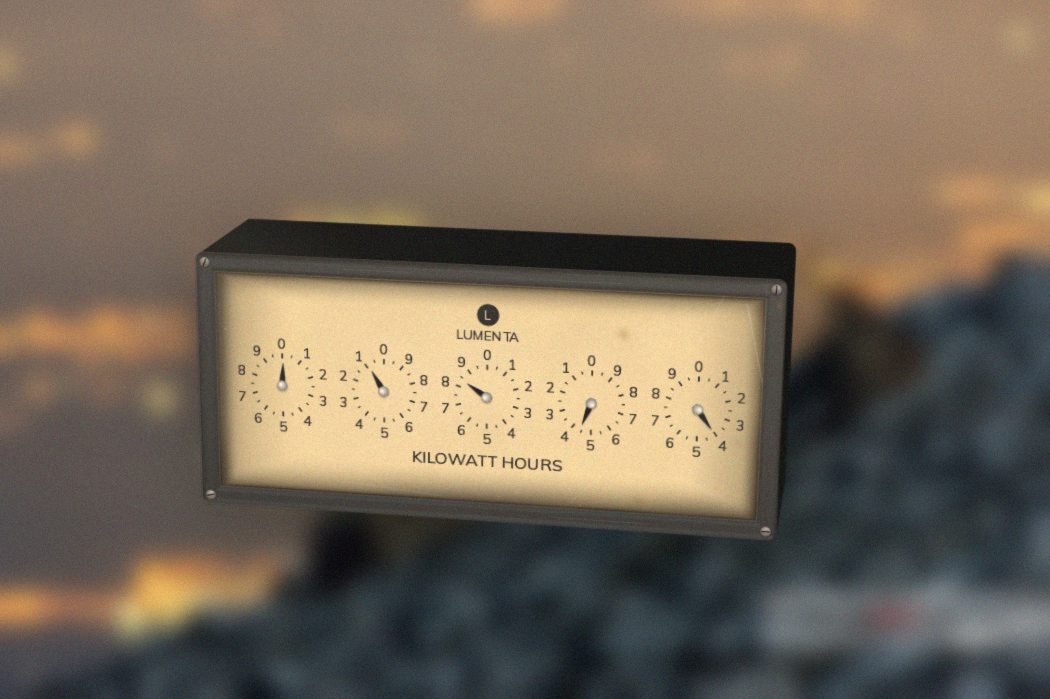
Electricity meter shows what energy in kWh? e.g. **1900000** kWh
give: **844** kWh
